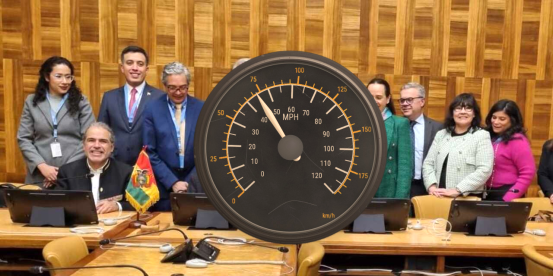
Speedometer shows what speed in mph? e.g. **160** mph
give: **45** mph
